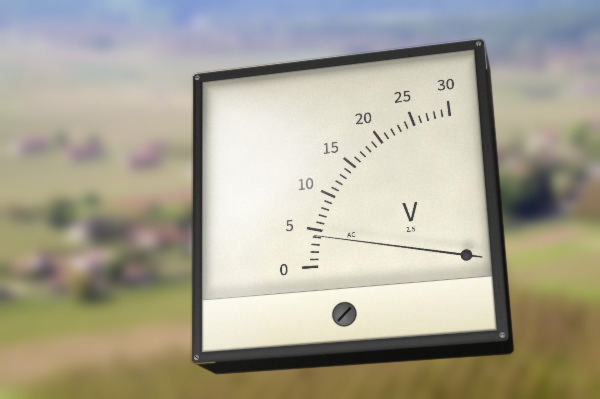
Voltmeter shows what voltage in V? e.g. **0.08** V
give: **4** V
